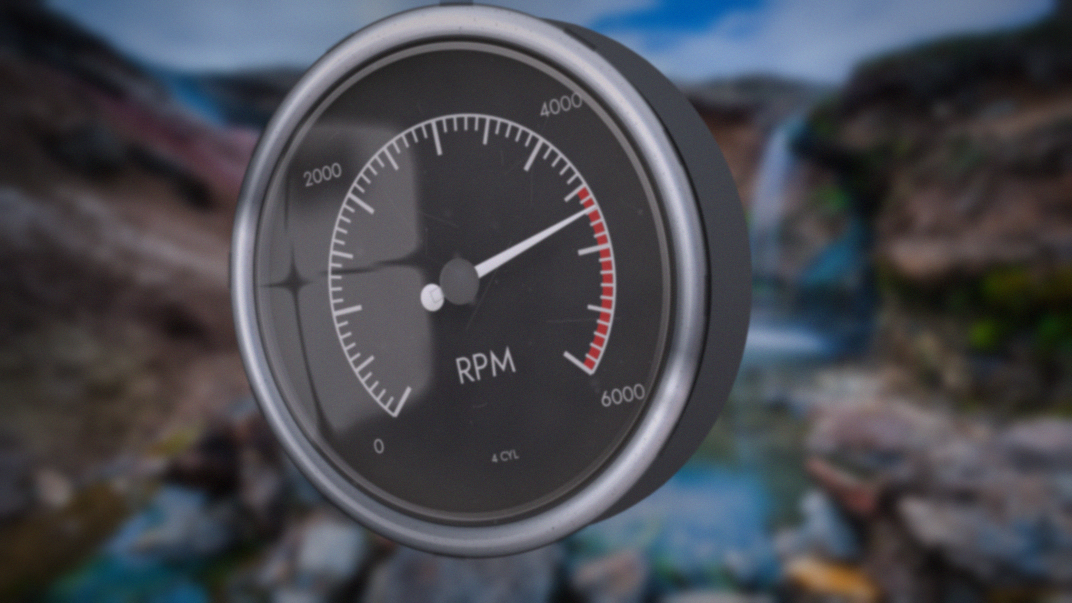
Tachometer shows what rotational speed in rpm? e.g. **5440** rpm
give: **4700** rpm
